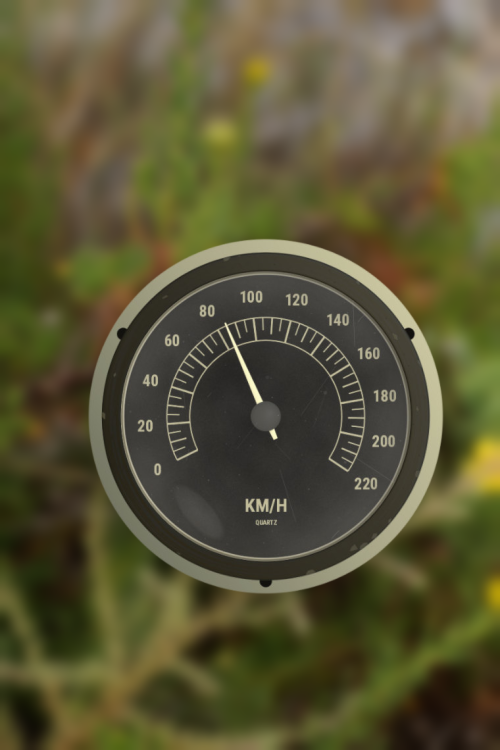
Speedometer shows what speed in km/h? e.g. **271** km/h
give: **85** km/h
